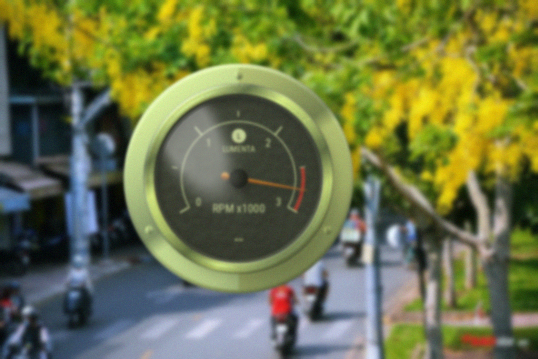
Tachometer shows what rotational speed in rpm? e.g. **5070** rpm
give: **2750** rpm
